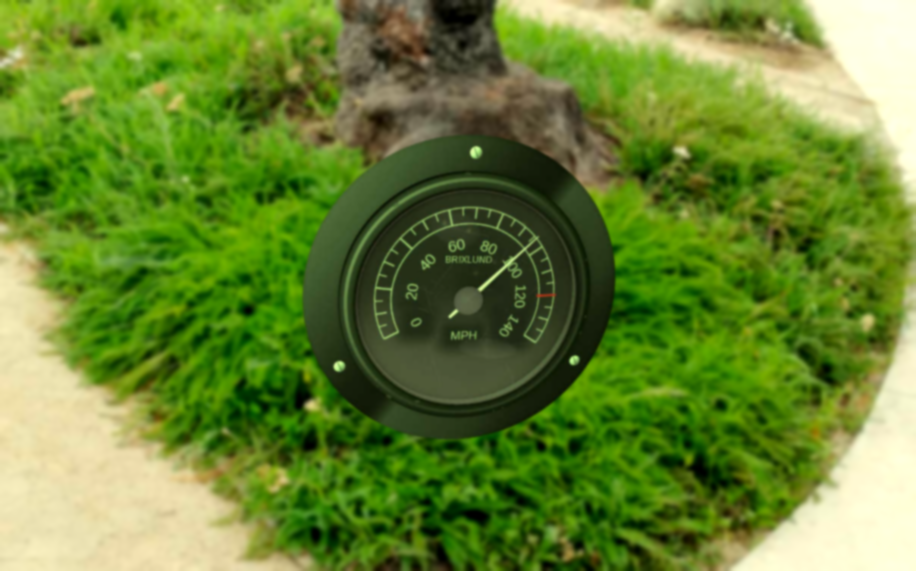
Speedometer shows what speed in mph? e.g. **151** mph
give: **95** mph
